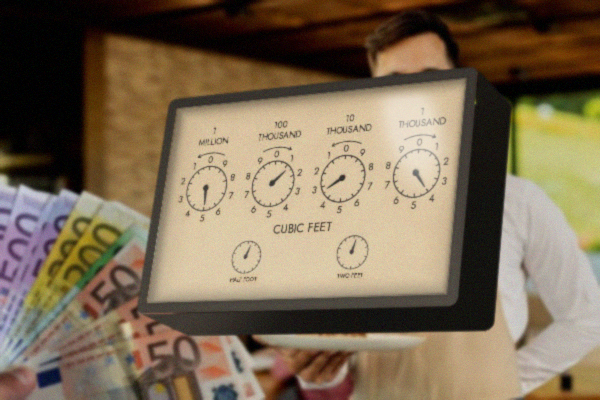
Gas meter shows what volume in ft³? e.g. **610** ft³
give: **513400** ft³
